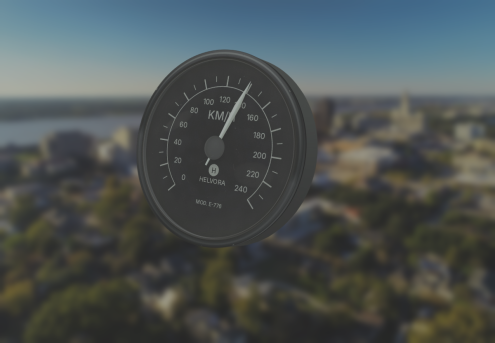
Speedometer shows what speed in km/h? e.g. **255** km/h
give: **140** km/h
